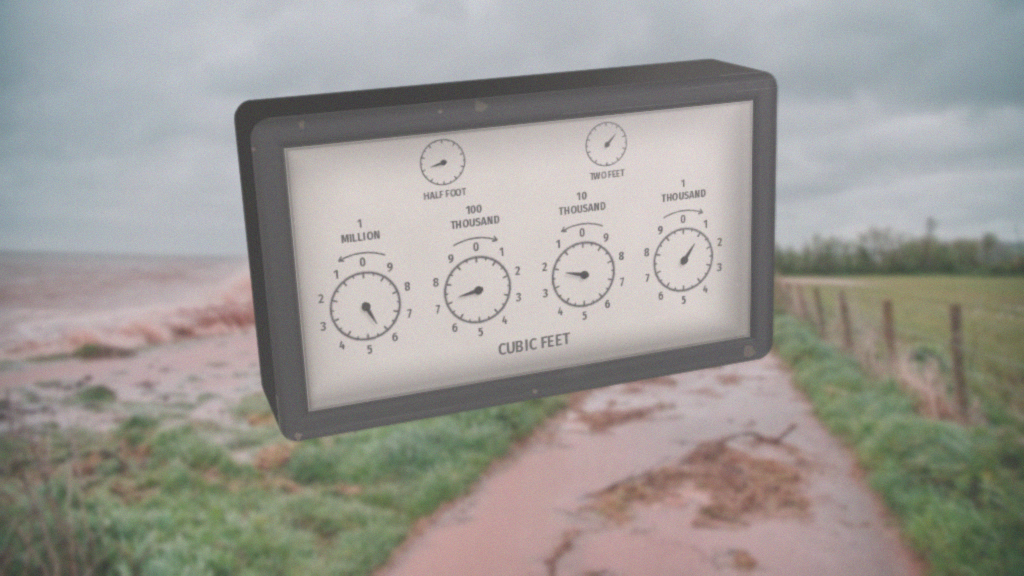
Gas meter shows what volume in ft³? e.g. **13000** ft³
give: **572100** ft³
